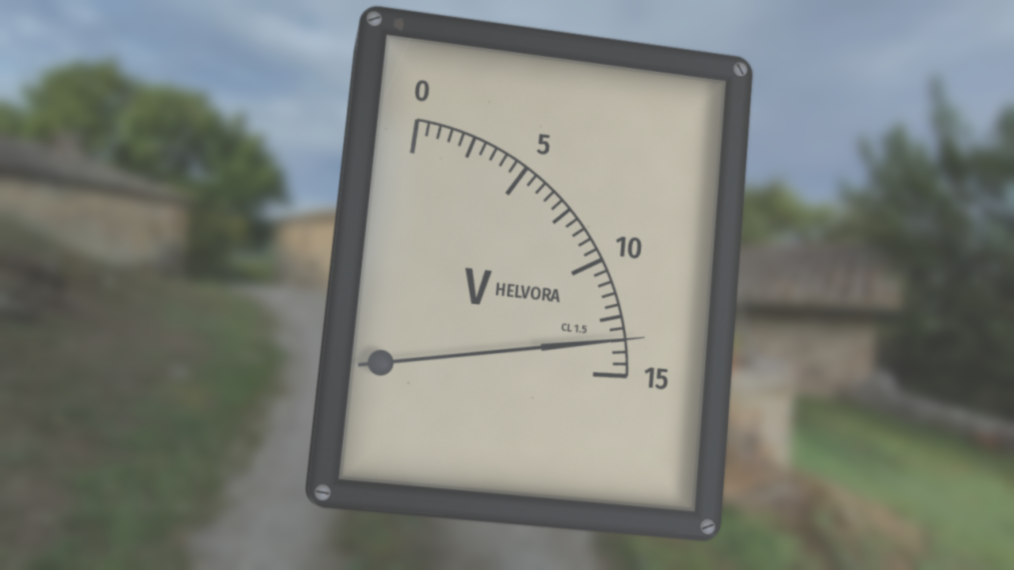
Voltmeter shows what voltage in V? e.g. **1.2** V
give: **13.5** V
